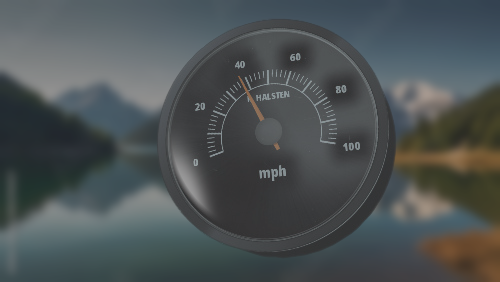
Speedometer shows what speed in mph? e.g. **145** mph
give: **38** mph
